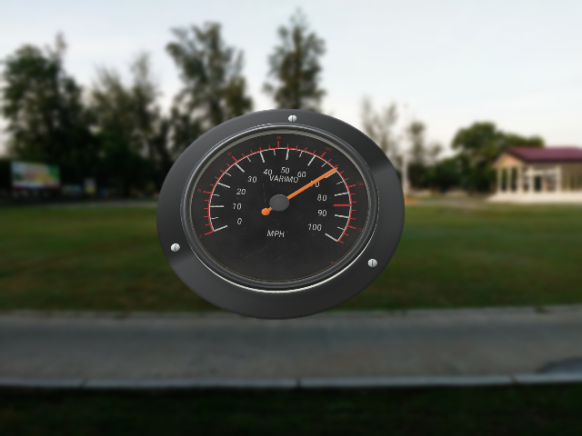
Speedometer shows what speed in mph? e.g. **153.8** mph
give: **70** mph
